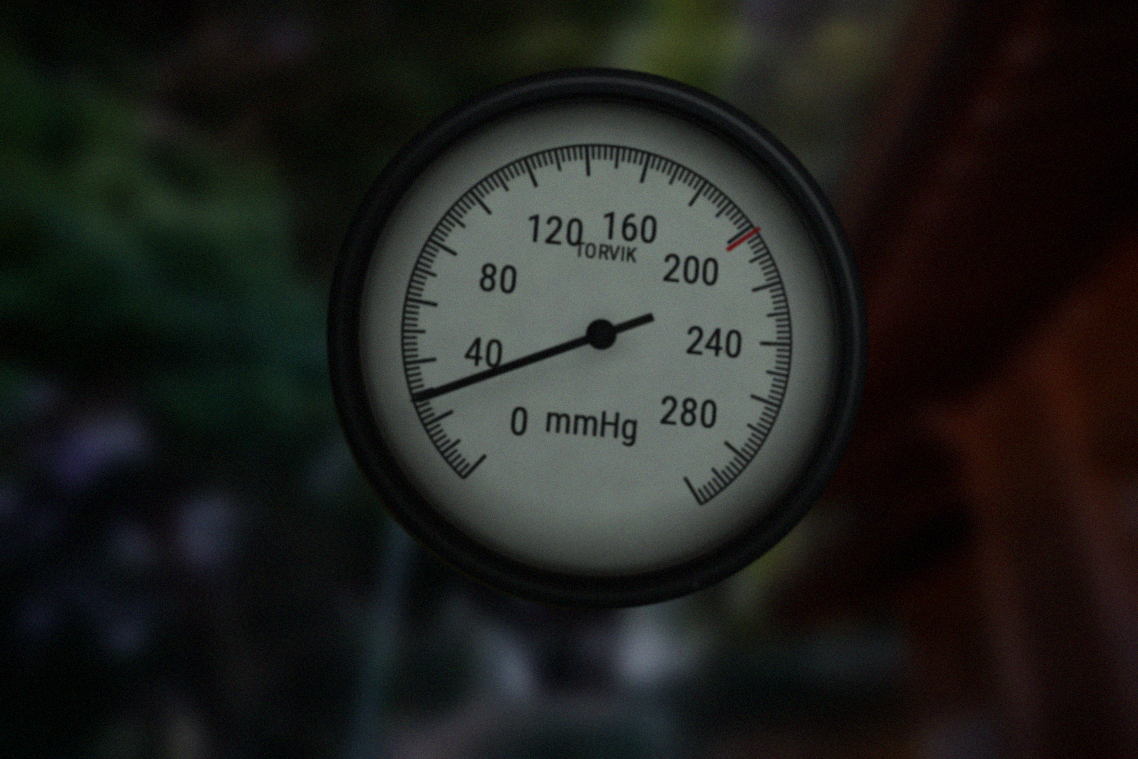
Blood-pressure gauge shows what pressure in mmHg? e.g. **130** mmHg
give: **28** mmHg
